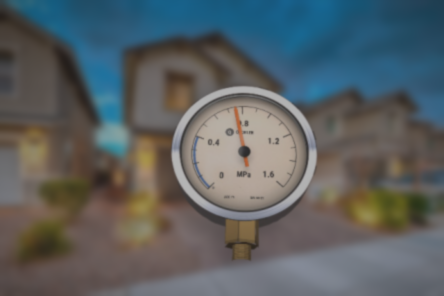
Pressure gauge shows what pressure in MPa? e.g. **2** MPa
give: **0.75** MPa
